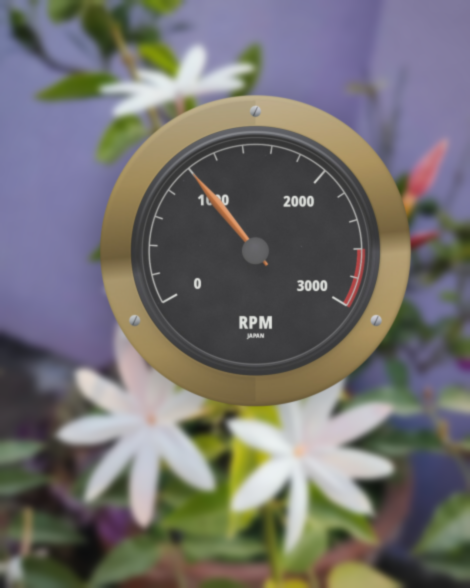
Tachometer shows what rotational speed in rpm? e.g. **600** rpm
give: **1000** rpm
